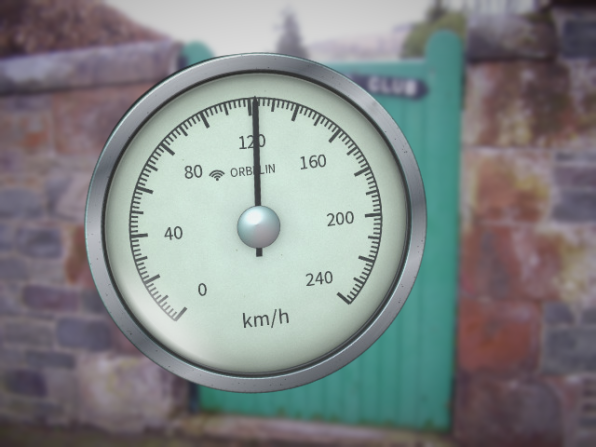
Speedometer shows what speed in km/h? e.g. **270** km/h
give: **122** km/h
